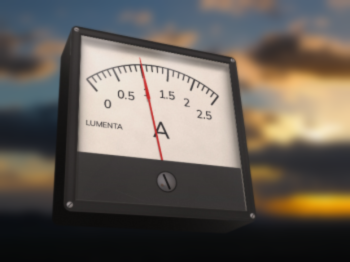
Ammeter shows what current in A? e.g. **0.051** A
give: **1** A
